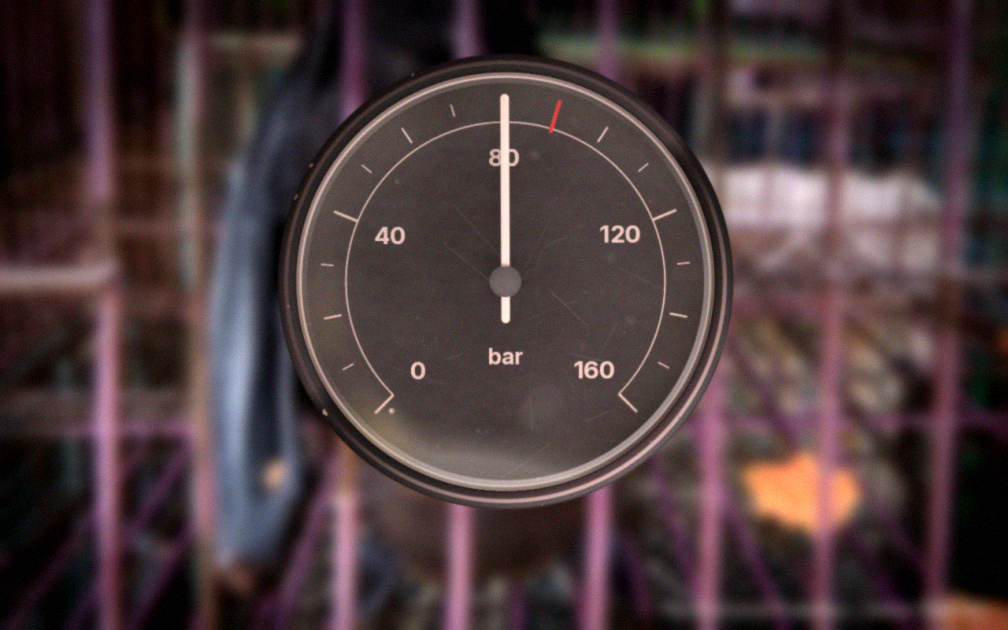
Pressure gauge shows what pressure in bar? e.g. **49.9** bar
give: **80** bar
